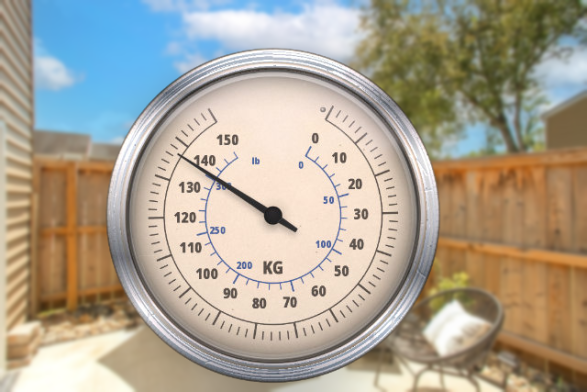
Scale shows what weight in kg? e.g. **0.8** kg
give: **137** kg
